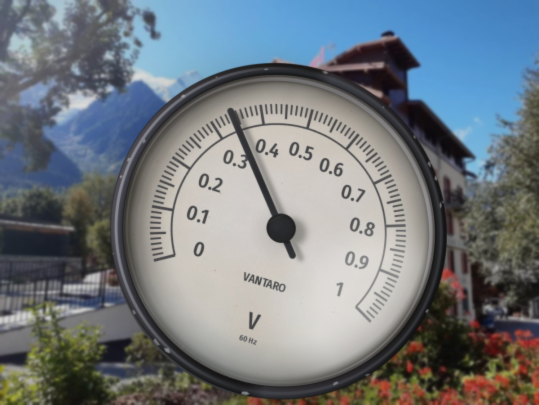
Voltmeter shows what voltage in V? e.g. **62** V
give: **0.34** V
